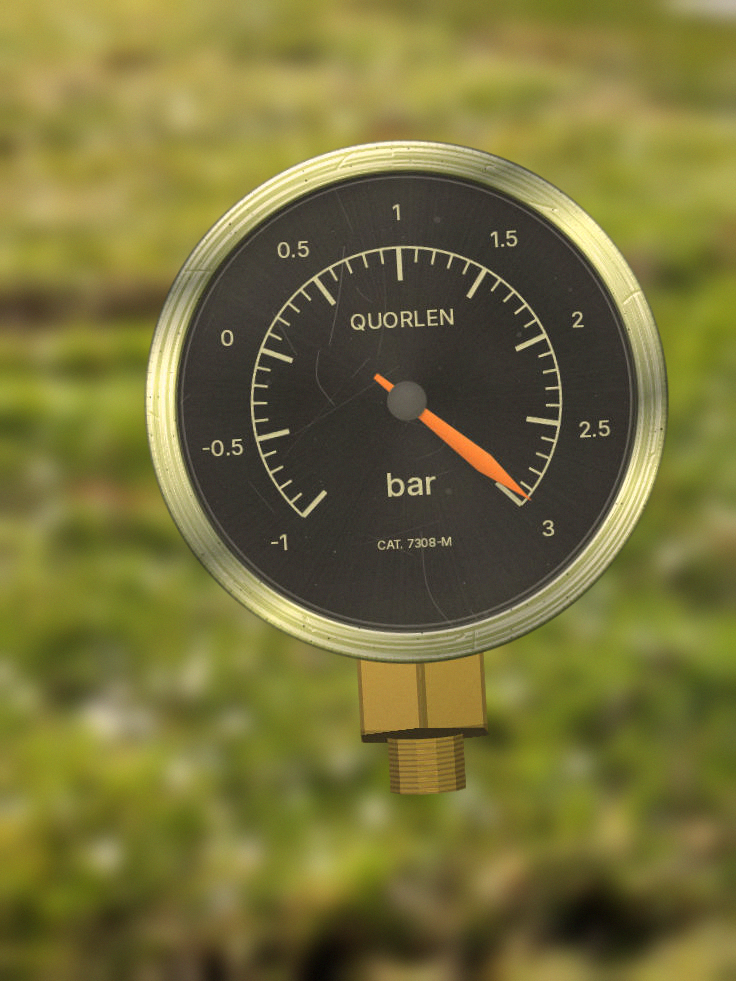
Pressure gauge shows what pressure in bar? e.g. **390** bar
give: **2.95** bar
